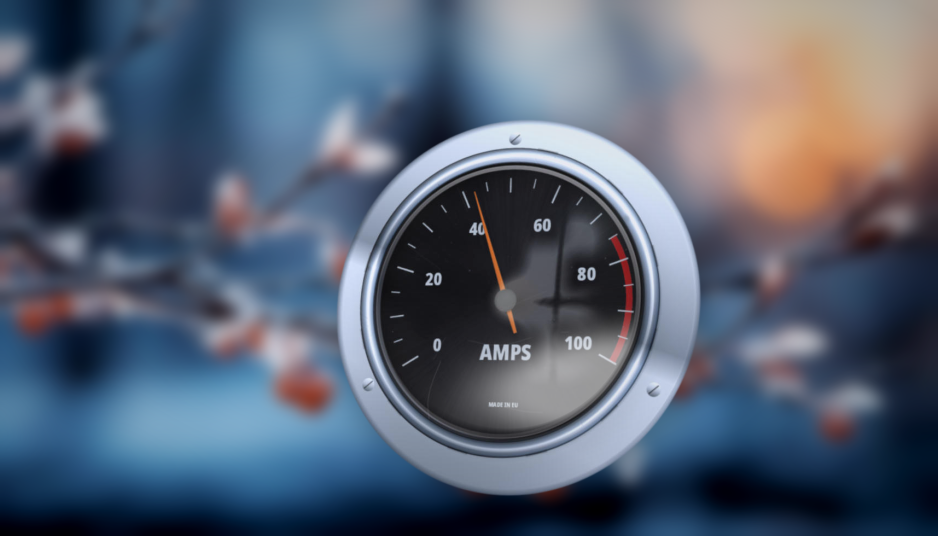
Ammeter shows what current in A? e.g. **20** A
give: **42.5** A
